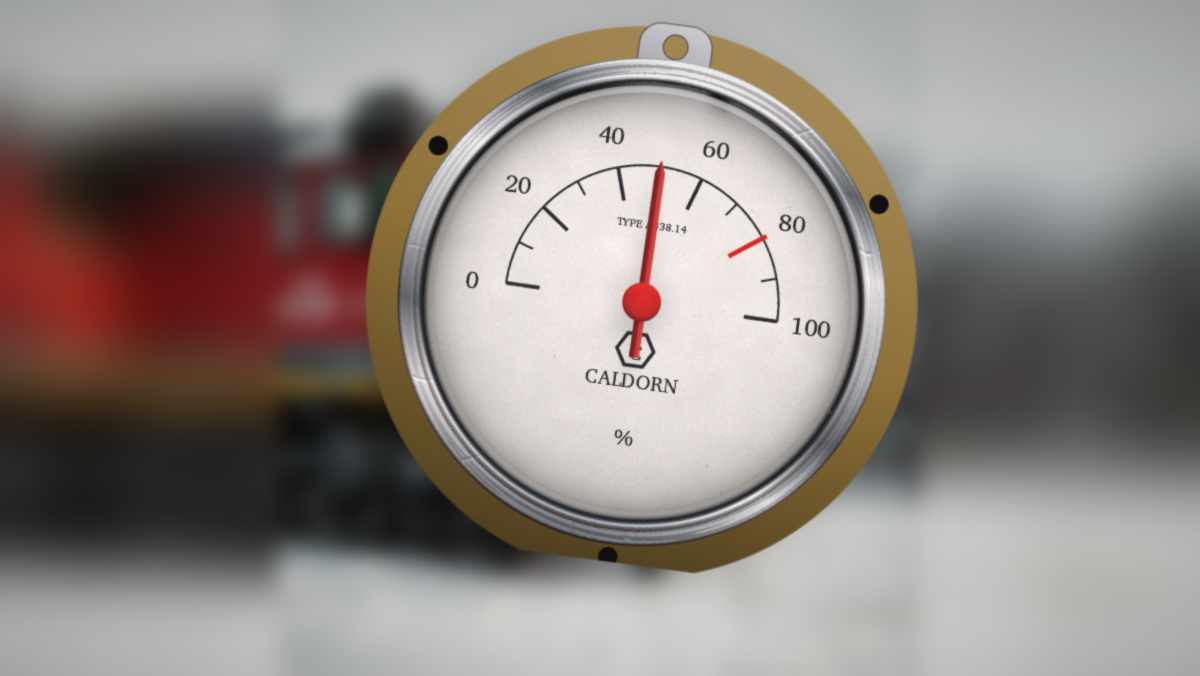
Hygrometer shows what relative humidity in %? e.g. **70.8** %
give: **50** %
